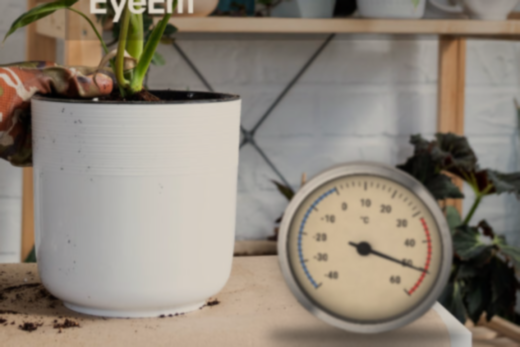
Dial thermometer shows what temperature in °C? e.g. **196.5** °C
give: **50** °C
